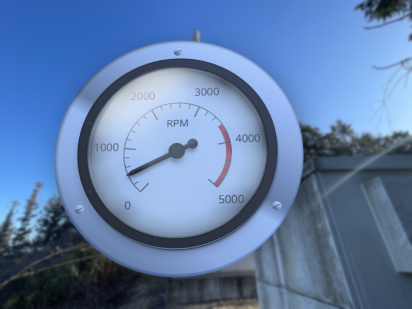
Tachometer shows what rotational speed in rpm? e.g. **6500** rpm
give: **400** rpm
